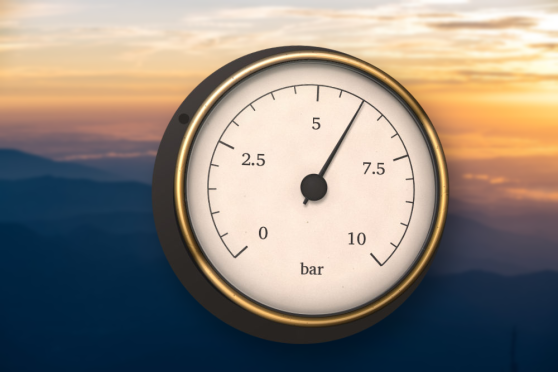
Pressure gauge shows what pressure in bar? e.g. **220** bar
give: **6** bar
